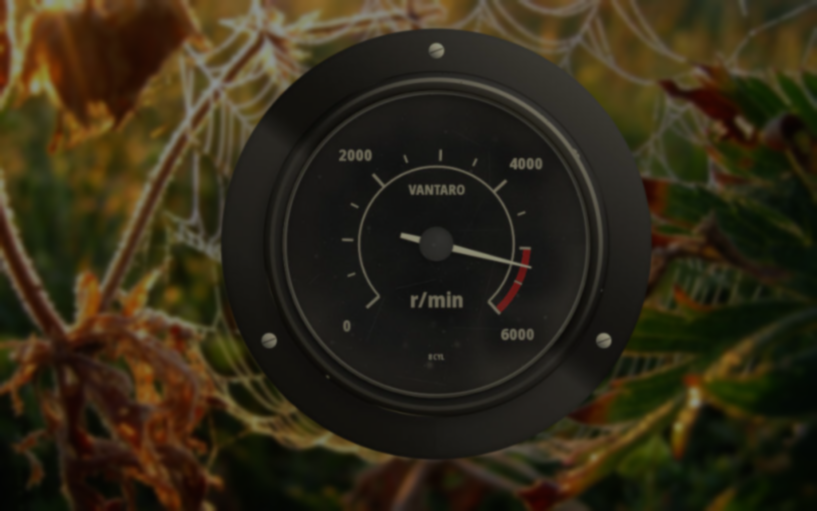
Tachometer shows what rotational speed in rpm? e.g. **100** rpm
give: **5250** rpm
